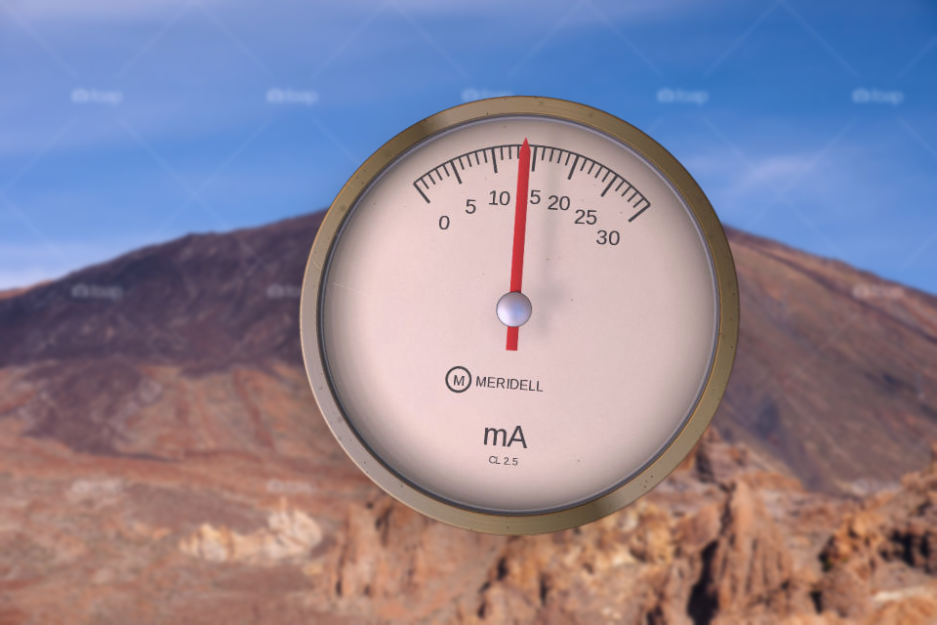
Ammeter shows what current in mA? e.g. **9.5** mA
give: **14** mA
